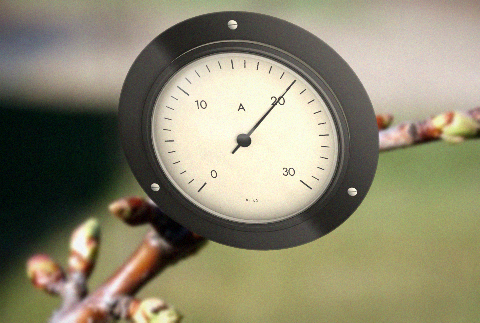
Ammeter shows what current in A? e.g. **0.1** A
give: **20** A
